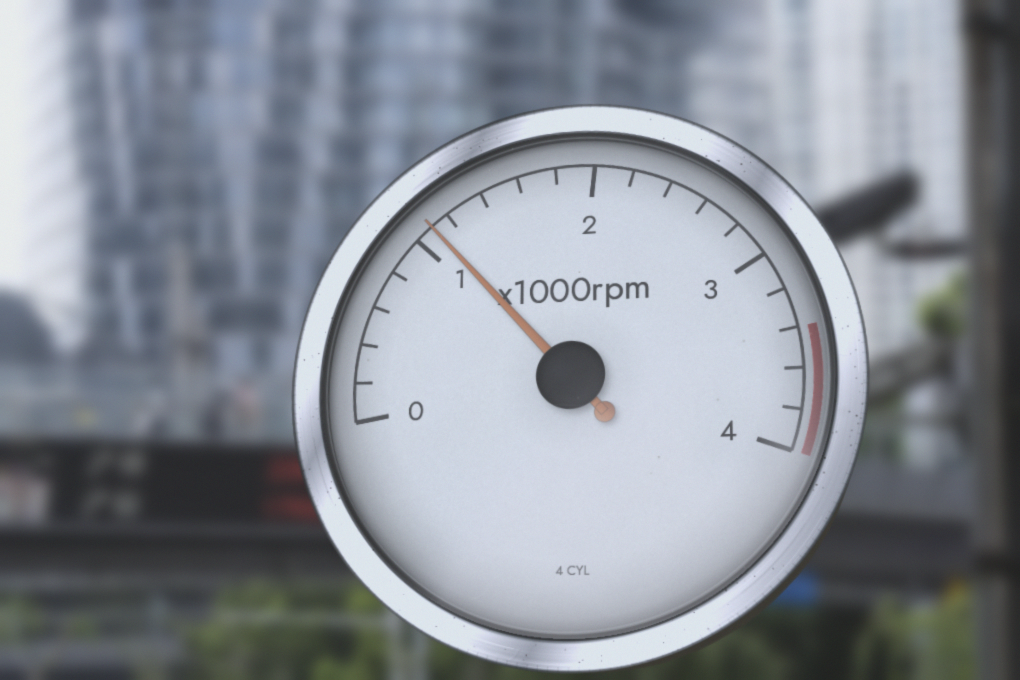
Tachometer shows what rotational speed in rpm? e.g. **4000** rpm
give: **1100** rpm
